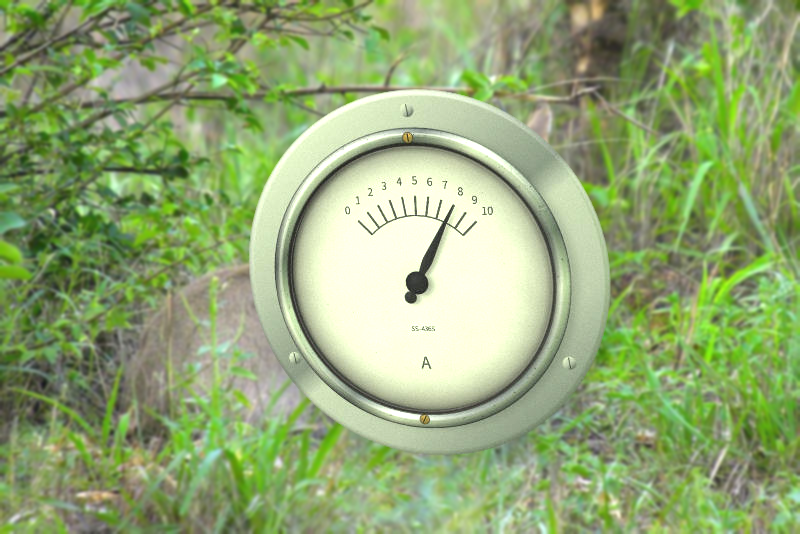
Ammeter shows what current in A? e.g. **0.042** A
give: **8** A
